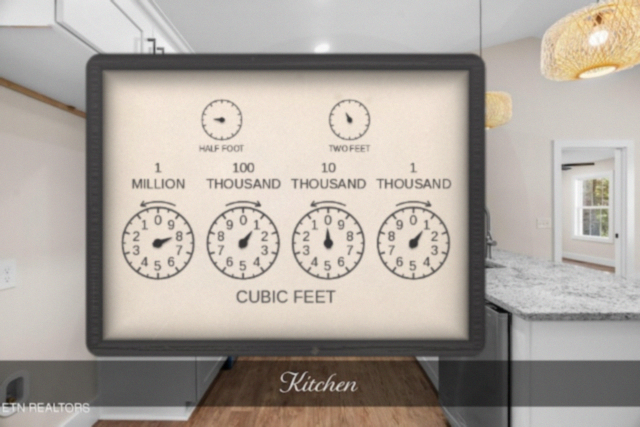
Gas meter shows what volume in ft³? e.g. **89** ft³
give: **810100** ft³
